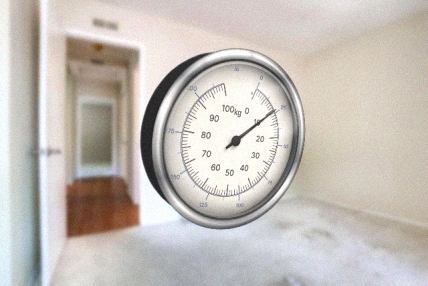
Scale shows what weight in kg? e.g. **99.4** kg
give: **10** kg
